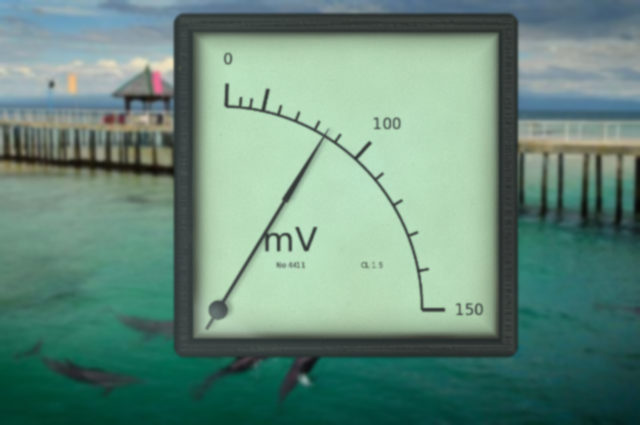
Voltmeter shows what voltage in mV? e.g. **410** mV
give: **85** mV
